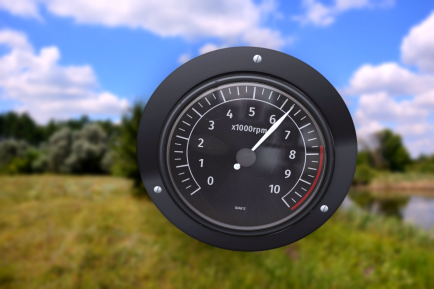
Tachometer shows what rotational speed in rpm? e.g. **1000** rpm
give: **6250** rpm
